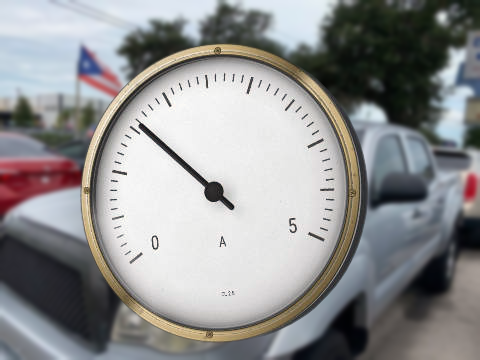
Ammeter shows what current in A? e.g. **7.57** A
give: **1.6** A
